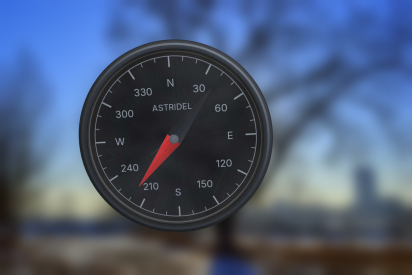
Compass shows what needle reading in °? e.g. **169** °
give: **220** °
